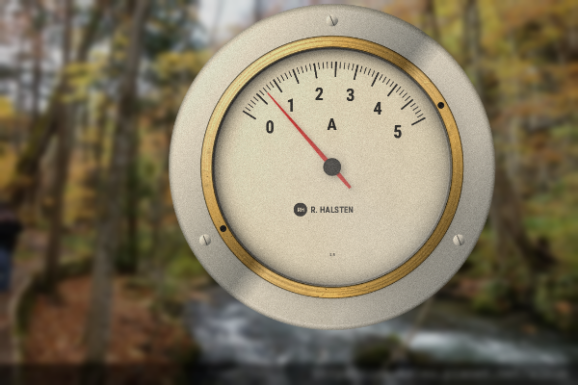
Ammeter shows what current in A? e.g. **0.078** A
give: **0.7** A
